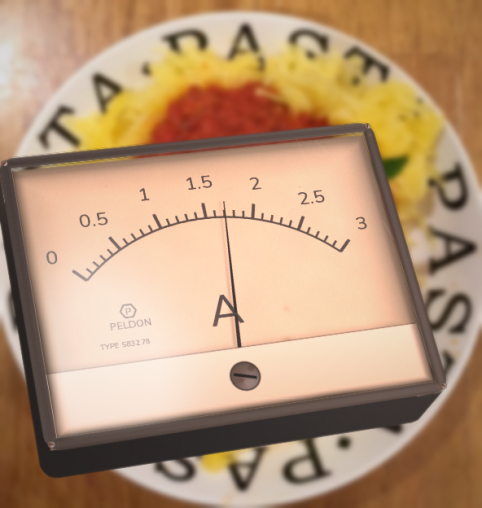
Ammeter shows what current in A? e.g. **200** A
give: **1.7** A
